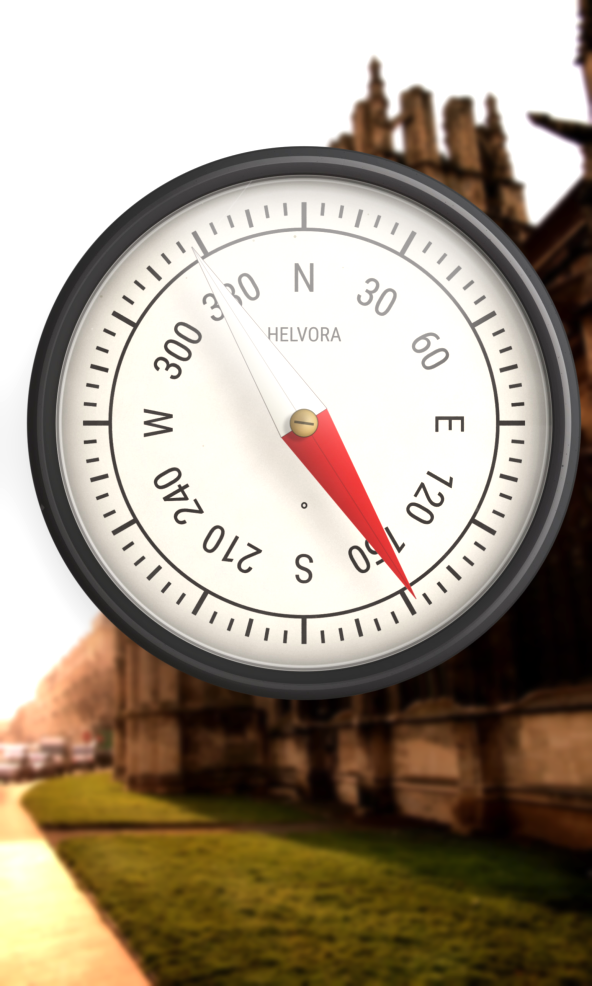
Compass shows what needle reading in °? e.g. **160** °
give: **147.5** °
